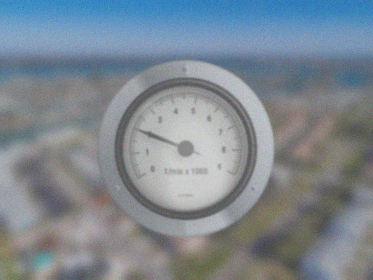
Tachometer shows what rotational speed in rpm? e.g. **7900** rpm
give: **2000** rpm
